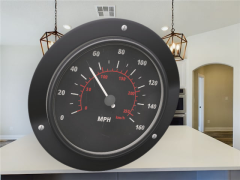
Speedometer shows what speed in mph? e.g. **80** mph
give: **50** mph
